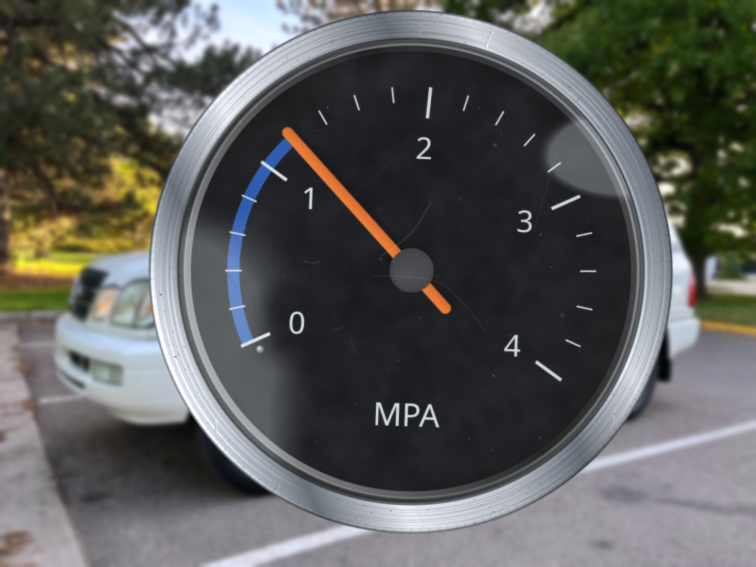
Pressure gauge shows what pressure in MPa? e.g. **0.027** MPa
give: **1.2** MPa
